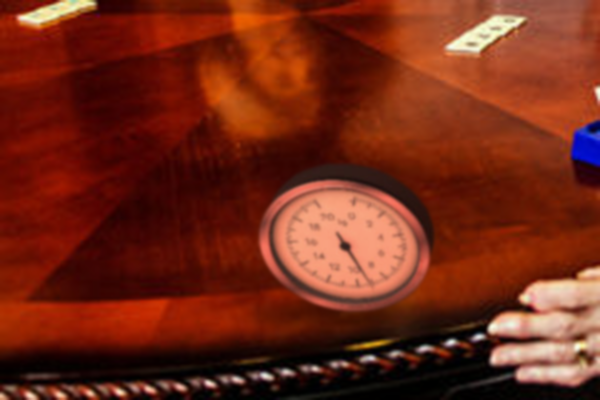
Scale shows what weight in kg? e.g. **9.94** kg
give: **9** kg
